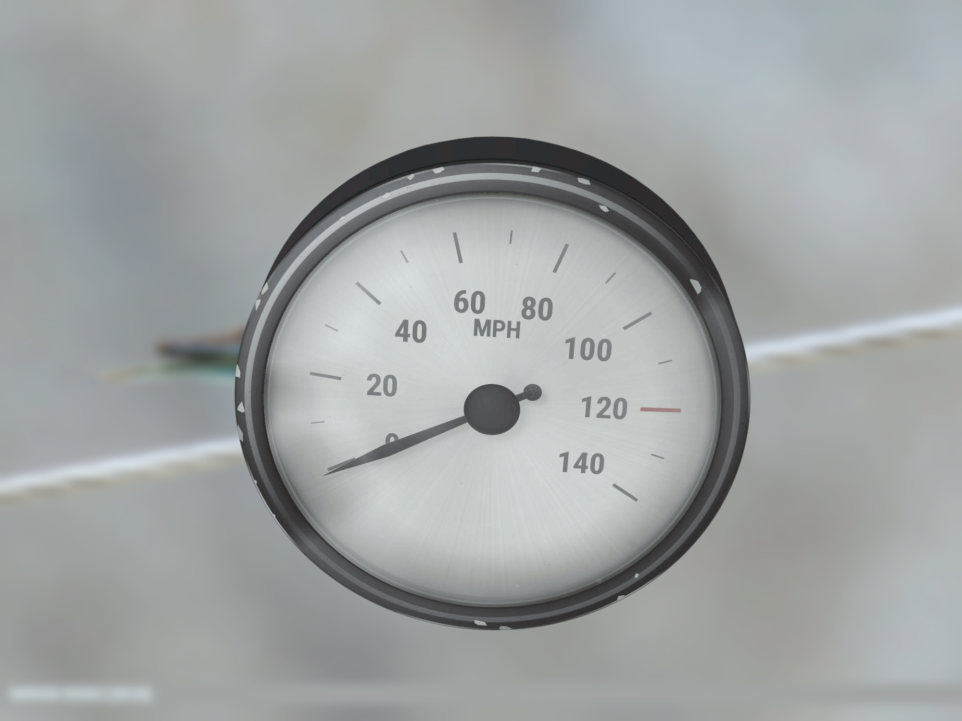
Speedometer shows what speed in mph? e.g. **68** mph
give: **0** mph
